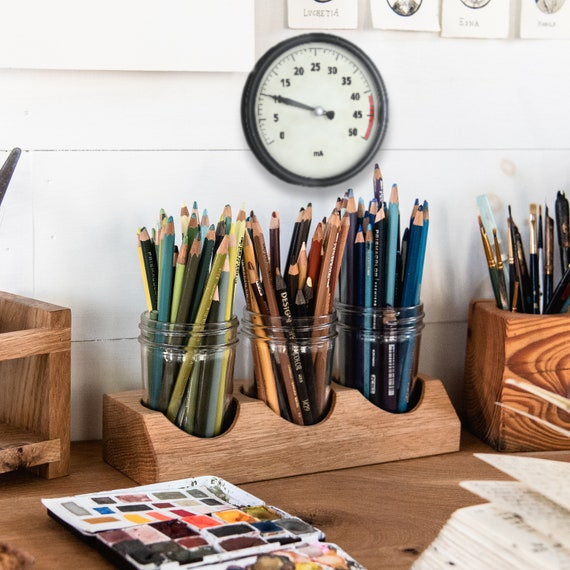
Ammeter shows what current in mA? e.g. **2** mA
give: **10** mA
